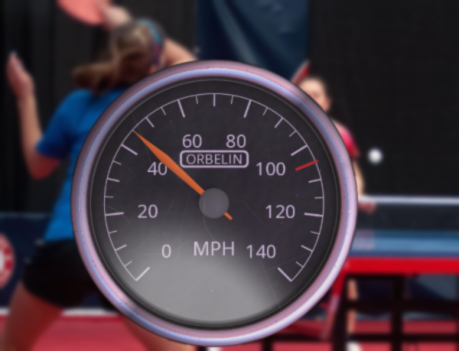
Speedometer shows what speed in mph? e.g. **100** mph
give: **45** mph
